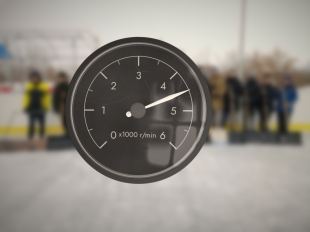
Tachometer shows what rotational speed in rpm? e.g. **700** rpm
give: **4500** rpm
